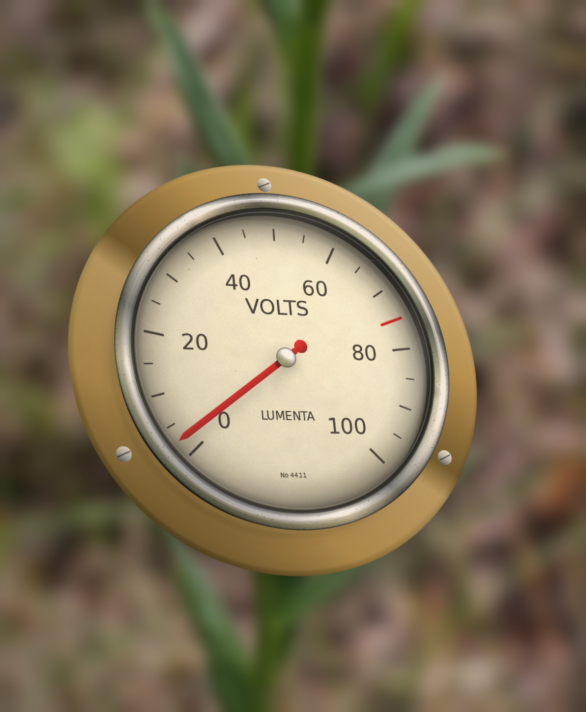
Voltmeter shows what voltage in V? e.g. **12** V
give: **2.5** V
